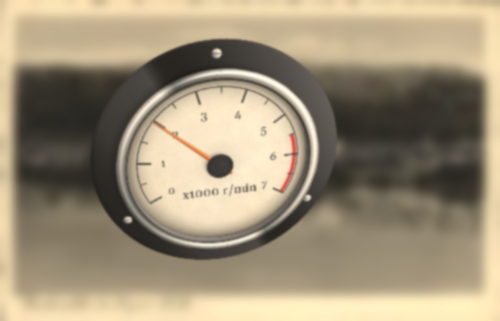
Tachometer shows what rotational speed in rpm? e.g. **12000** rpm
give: **2000** rpm
